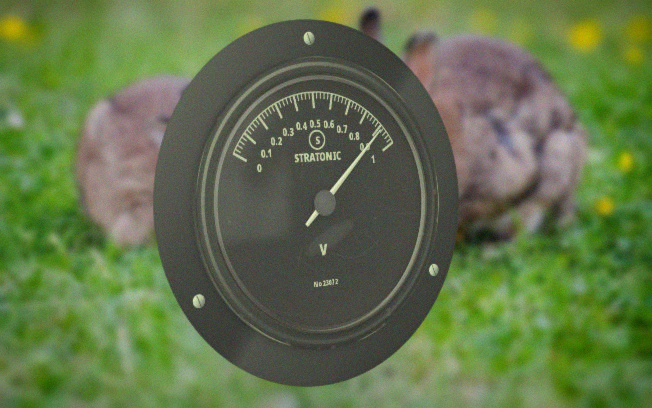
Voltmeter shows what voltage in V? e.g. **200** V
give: **0.9** V
